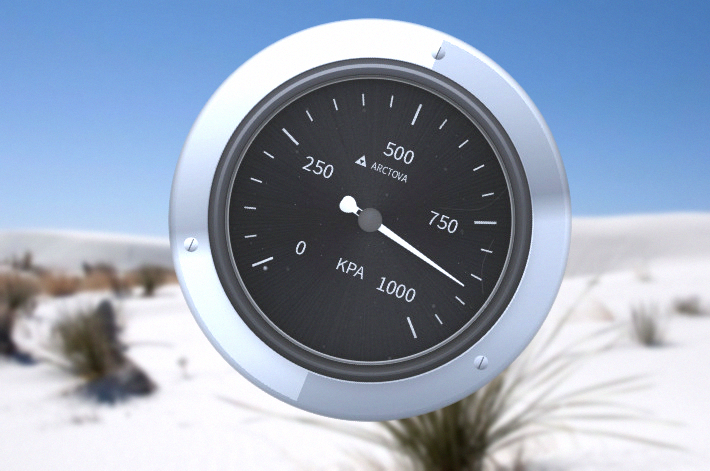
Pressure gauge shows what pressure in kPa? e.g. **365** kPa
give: **875** kPa
